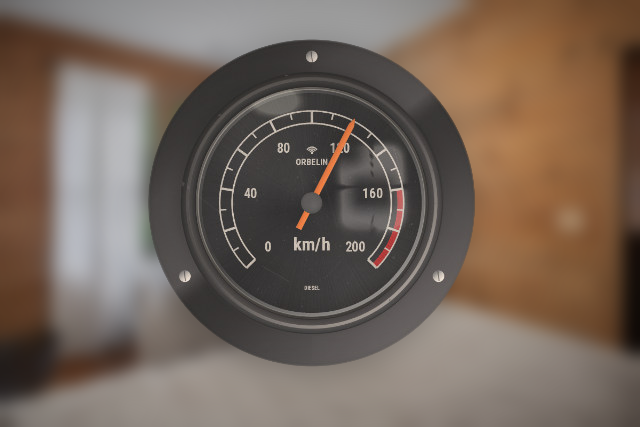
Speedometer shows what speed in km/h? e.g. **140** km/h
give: **120** km/h
